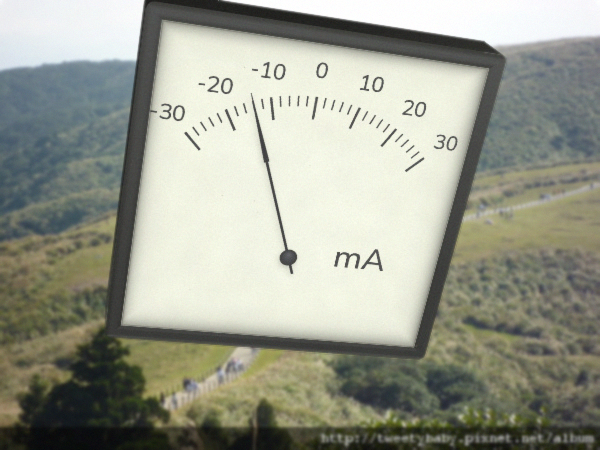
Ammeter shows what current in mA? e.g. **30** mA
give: **-14** mA
